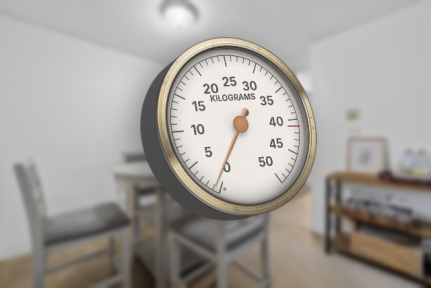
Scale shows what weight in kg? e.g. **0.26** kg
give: **1** kg
